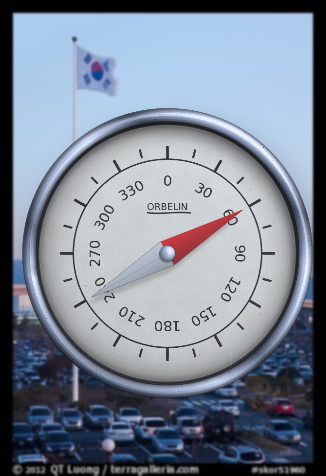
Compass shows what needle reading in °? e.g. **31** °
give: **60** °
